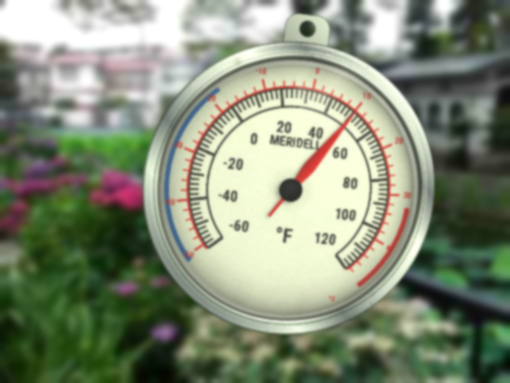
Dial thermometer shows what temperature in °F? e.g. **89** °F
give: **50** °F
